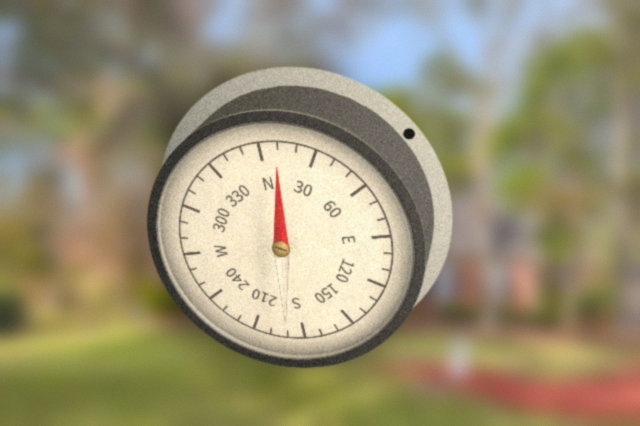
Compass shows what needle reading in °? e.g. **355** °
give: **10** °
